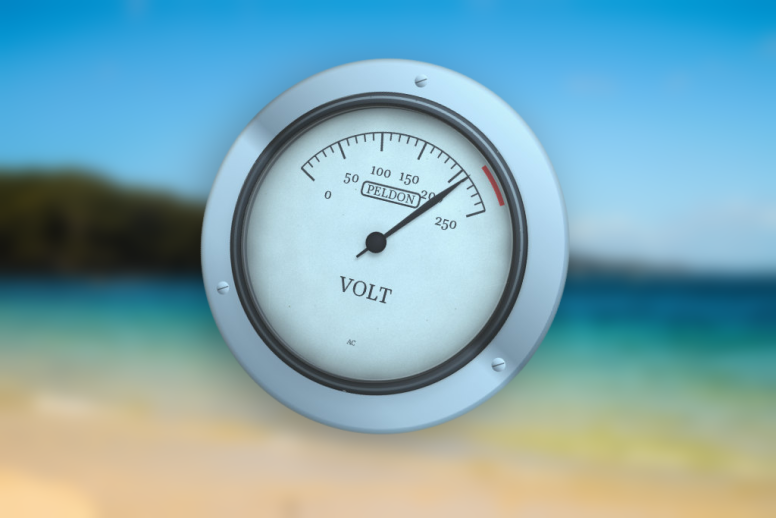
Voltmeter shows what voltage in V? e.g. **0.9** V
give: **210** V
